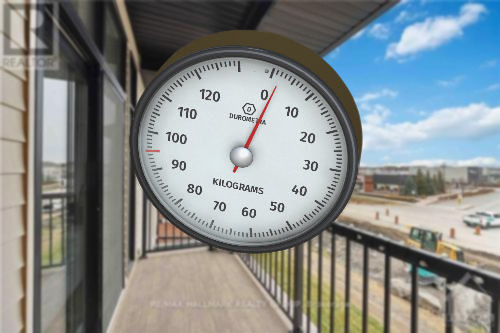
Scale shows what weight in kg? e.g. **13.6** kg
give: **2** kg
